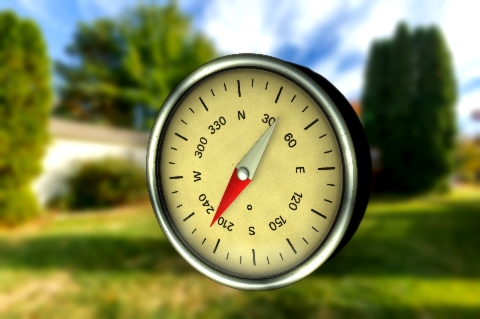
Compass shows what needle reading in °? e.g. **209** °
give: **220** °
